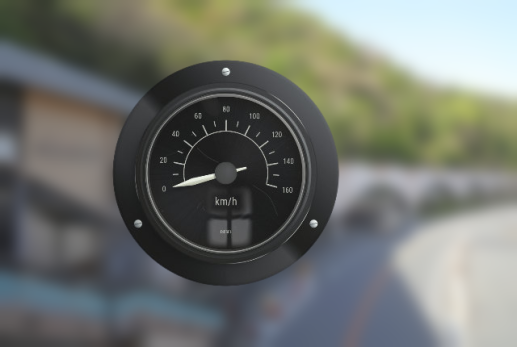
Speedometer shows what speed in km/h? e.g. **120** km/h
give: **0** km/h
